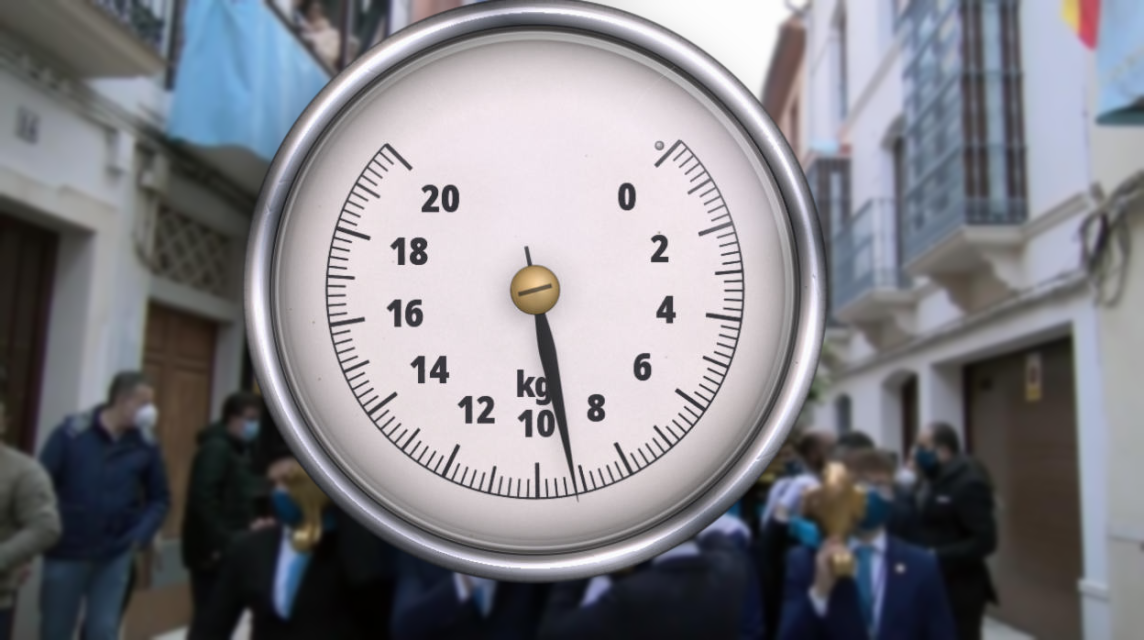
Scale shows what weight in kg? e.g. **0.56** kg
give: **9.2** kg
